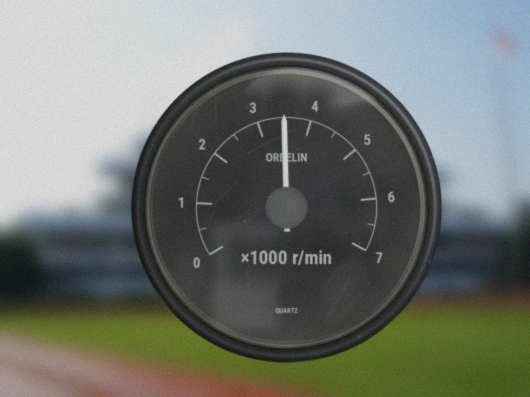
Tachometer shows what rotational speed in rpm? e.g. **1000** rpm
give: **3500** rpm
